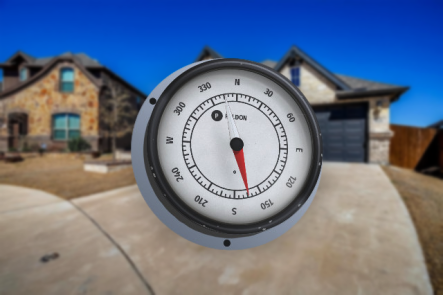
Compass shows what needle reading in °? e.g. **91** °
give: **165** °
